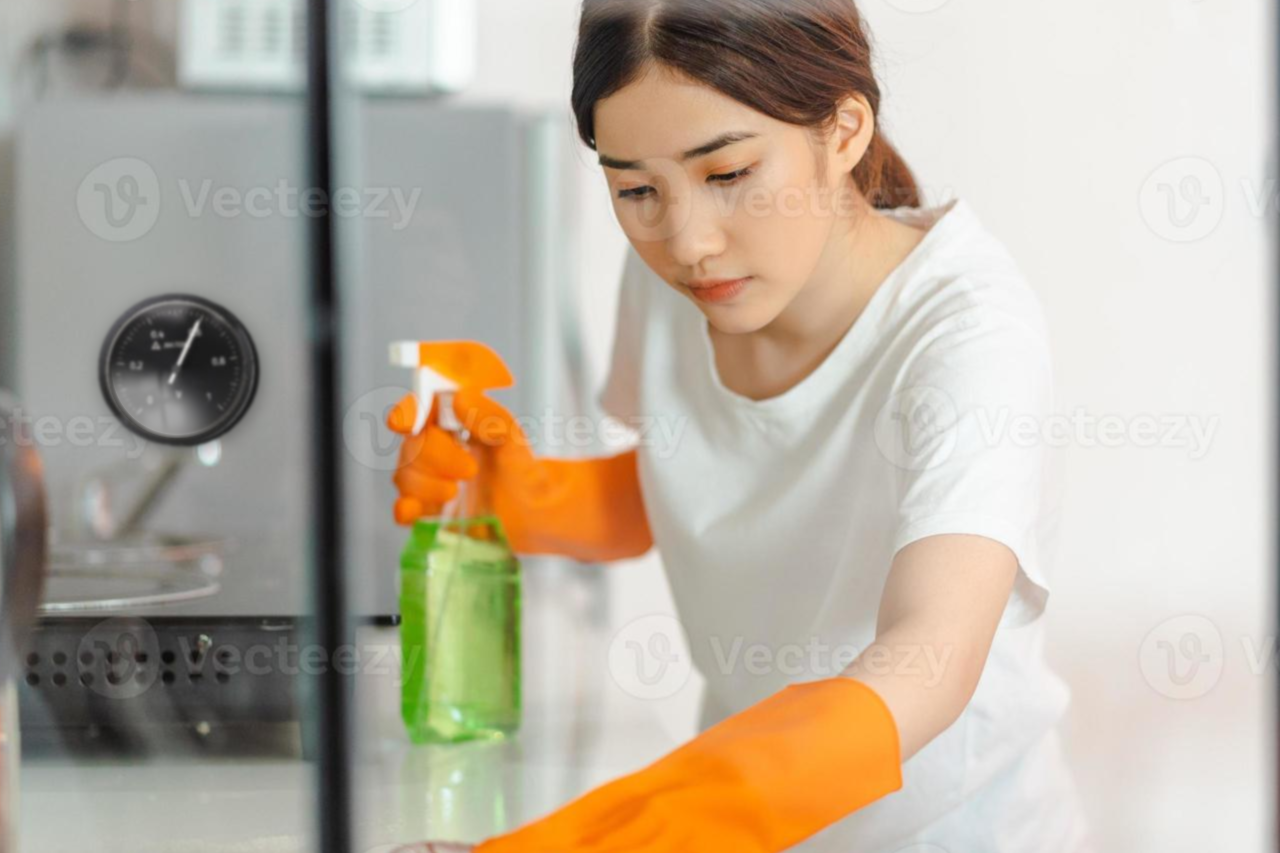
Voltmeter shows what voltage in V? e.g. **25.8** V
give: **0.6** V
